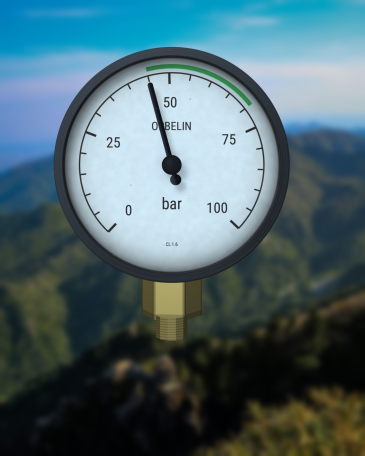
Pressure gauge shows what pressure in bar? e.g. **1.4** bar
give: **45** bar
